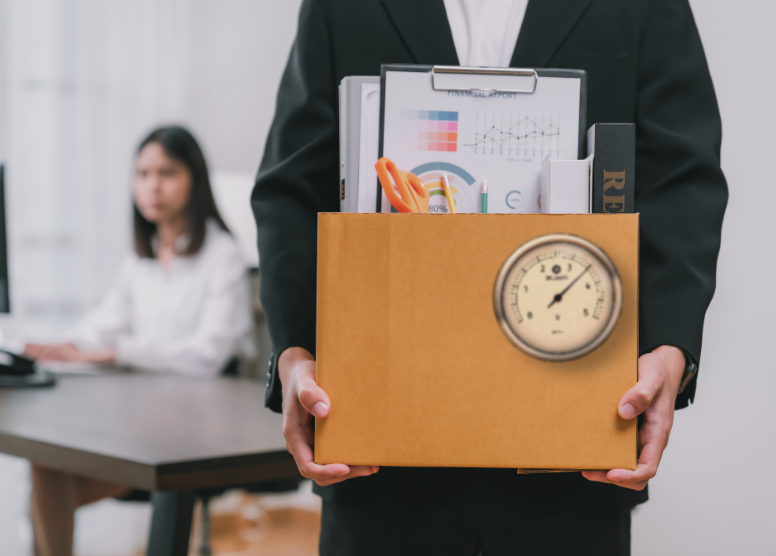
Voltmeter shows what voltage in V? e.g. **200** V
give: **3.5** V
